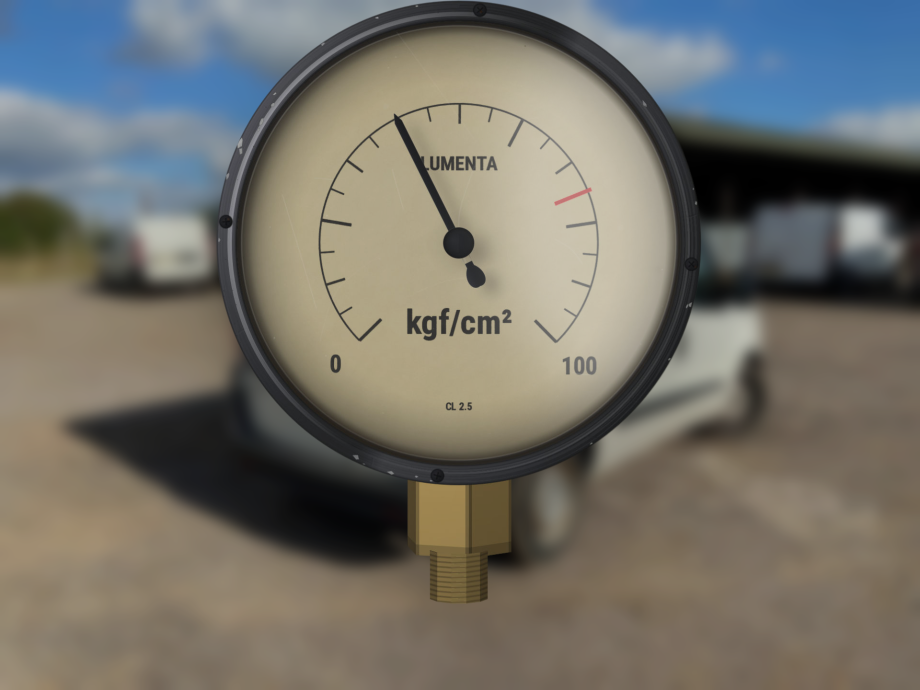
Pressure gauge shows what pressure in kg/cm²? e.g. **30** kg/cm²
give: **40** kg/cm²
